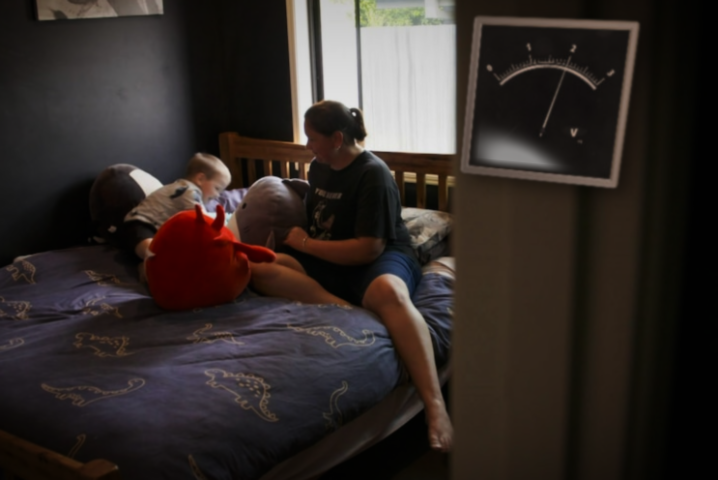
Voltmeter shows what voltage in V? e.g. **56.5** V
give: **2** V
